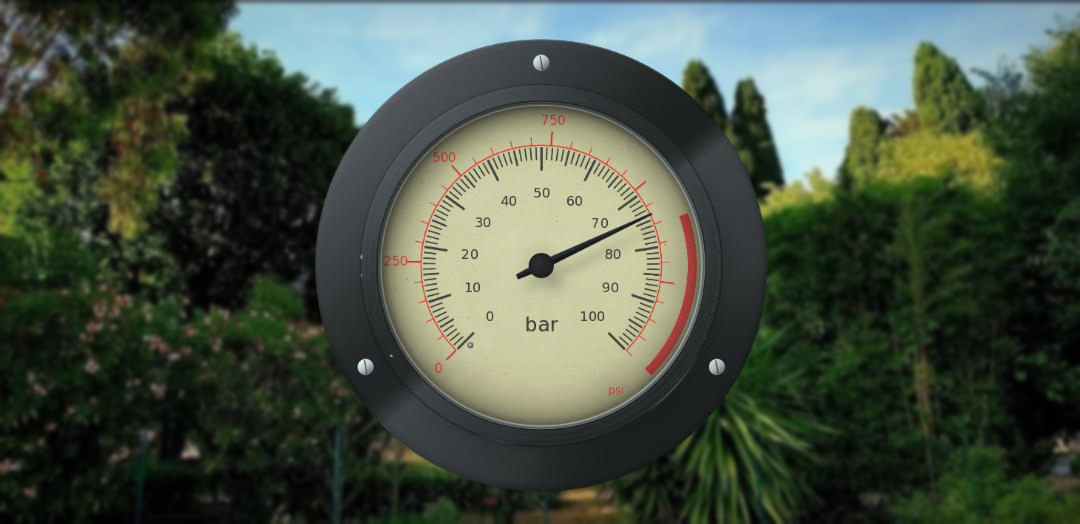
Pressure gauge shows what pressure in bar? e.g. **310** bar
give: **74** bar
